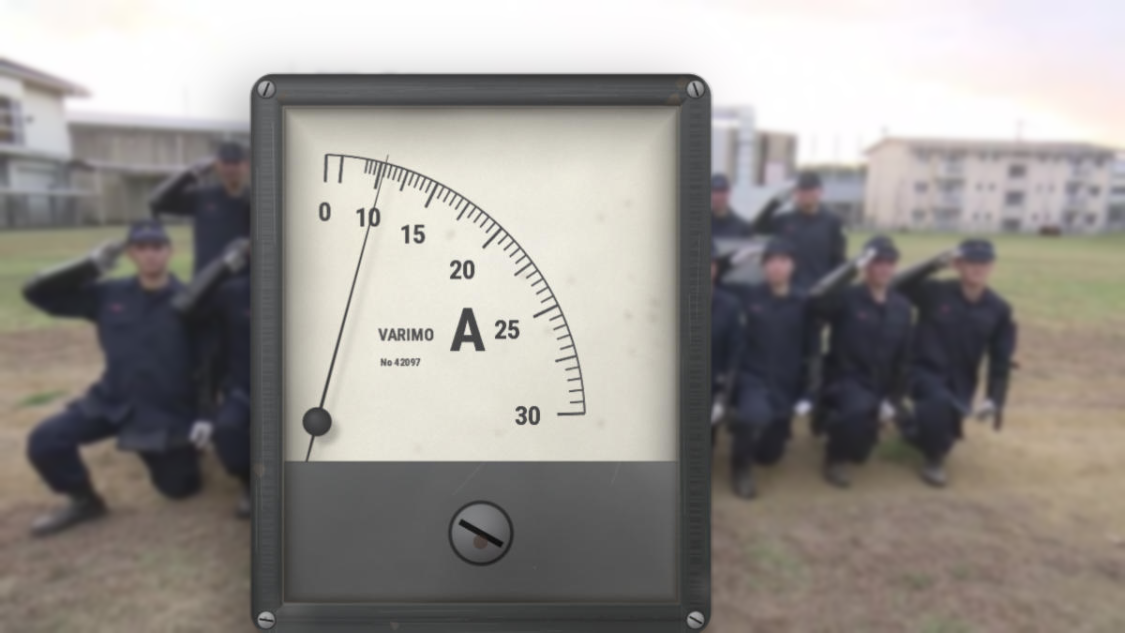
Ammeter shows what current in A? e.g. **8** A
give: **10.5** A
